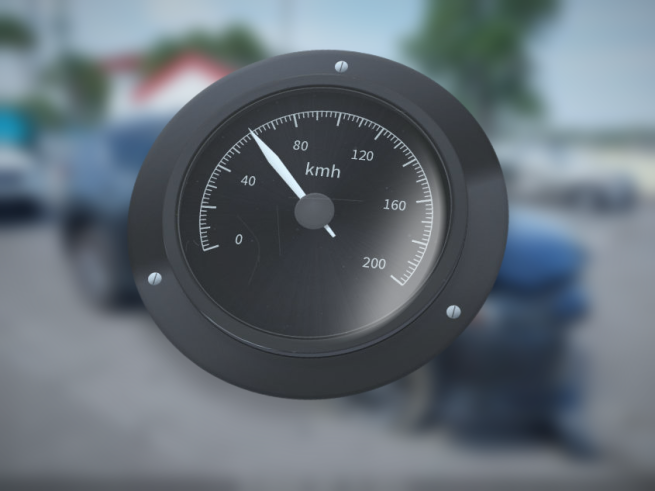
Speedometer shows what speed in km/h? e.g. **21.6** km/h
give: **60** km/h
